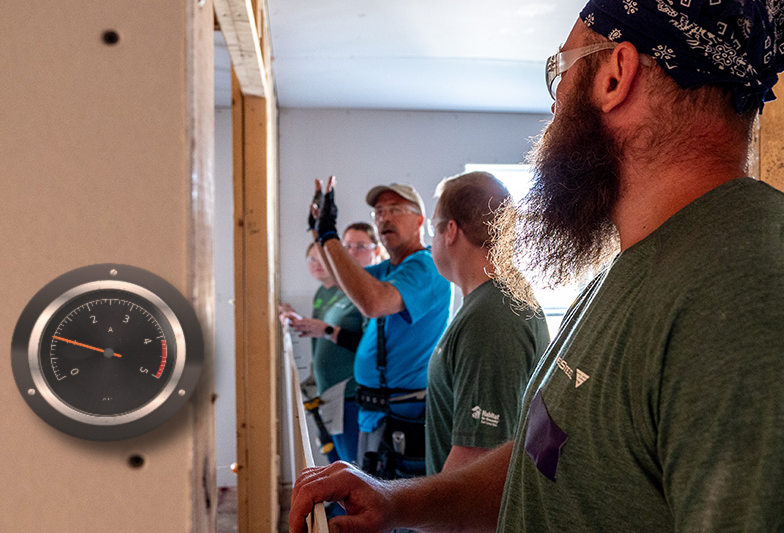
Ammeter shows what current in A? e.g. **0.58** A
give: **1** A
